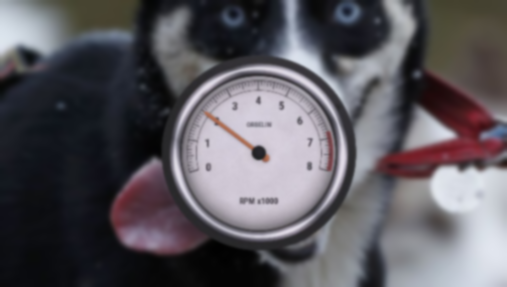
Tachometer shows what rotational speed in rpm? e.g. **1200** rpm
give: **2000** rpm
